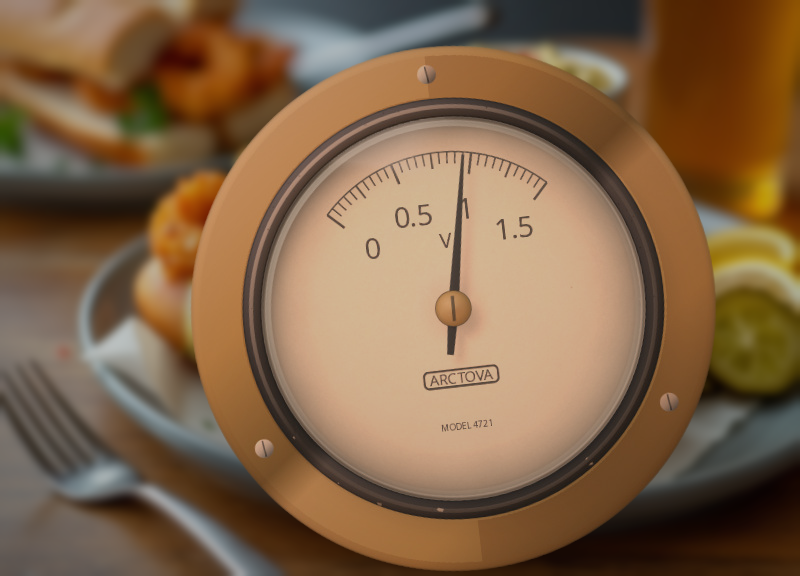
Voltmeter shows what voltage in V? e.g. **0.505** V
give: **0.95** V
